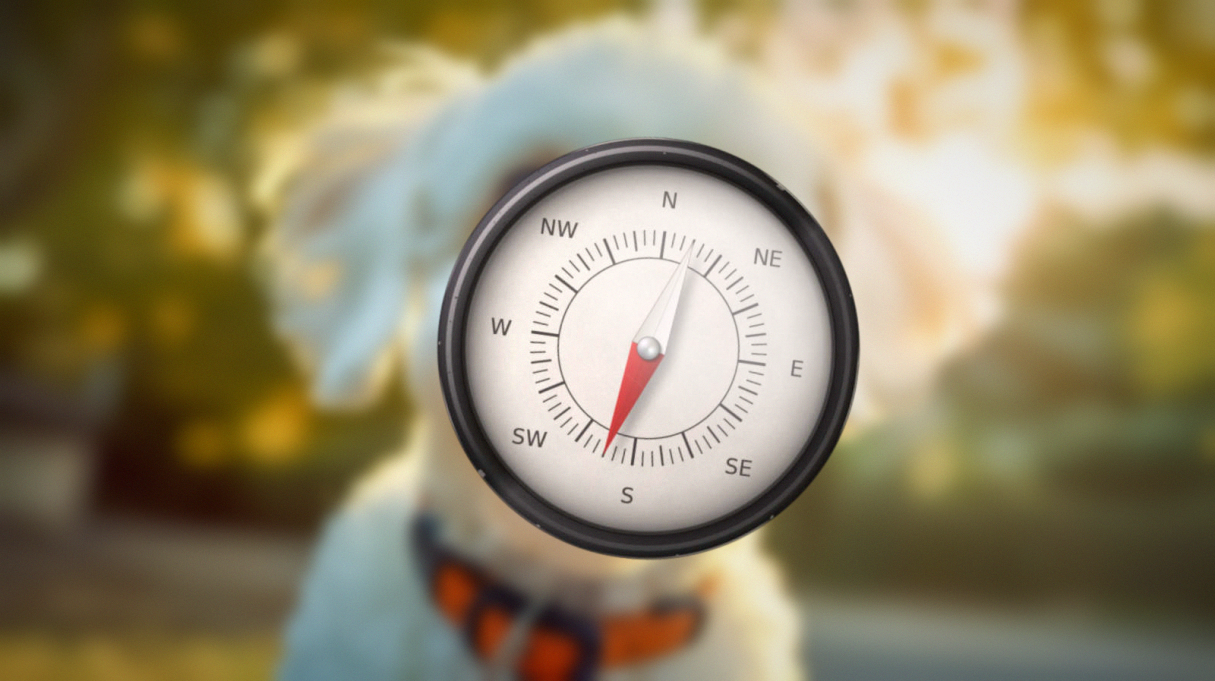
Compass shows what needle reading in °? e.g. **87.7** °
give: **195** °
